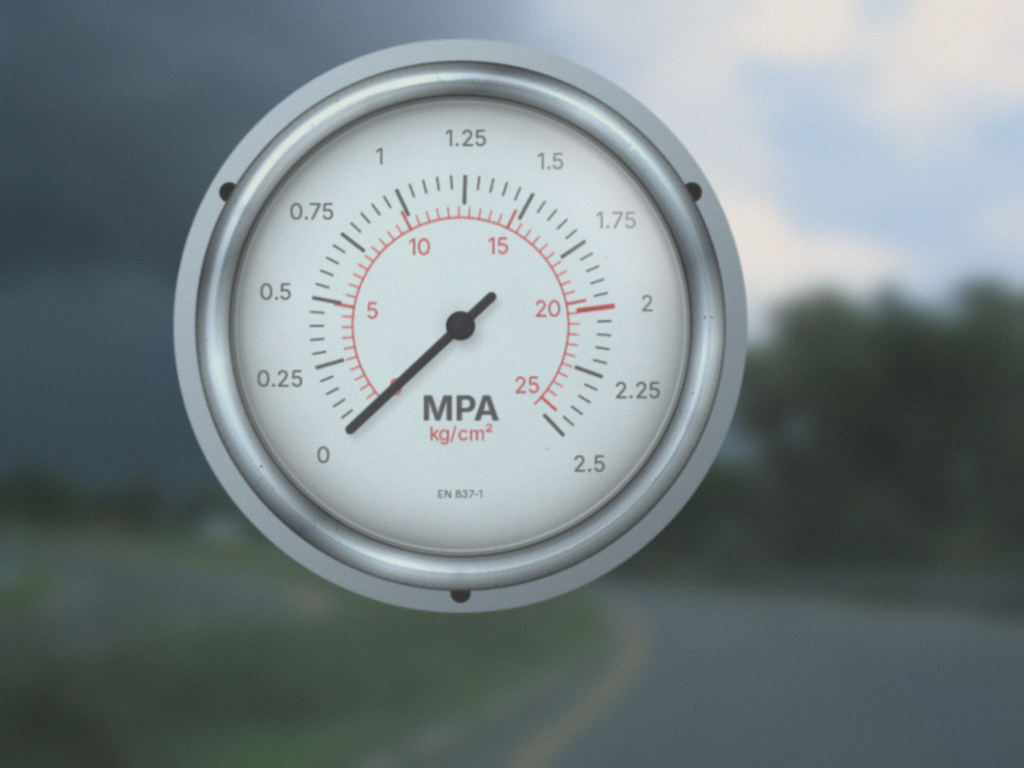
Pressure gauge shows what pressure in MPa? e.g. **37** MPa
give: **0** MPa
